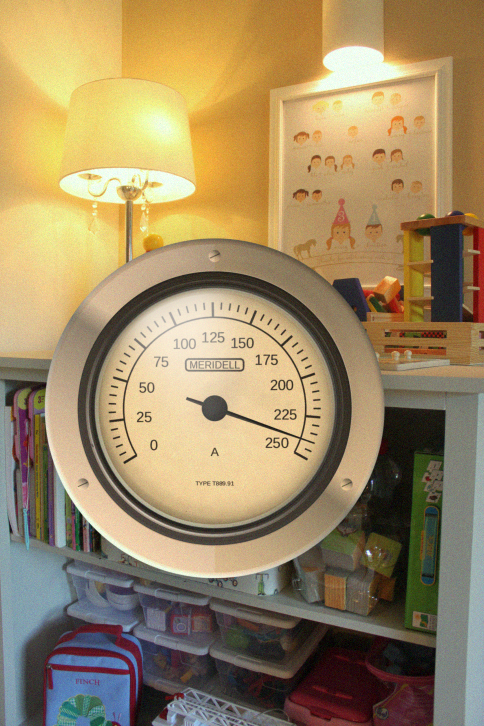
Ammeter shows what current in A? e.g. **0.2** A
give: **240** A
